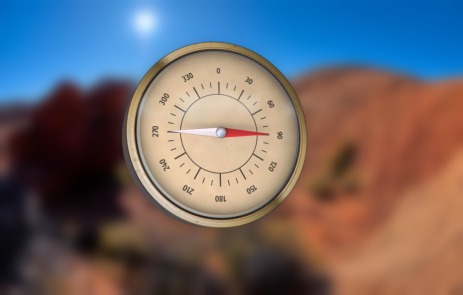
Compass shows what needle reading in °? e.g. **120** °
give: **90** °
